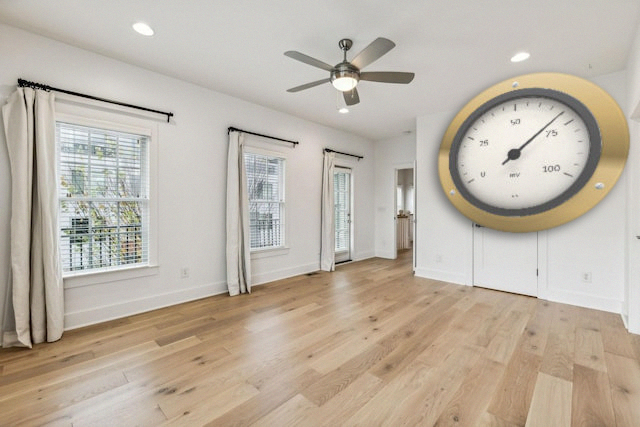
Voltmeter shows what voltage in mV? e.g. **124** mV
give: **70** mV
